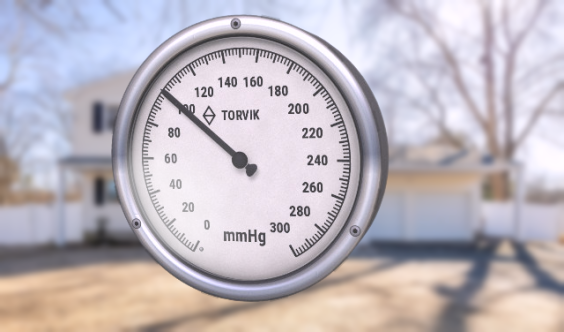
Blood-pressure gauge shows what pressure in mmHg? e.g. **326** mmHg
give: **100** mmHg
